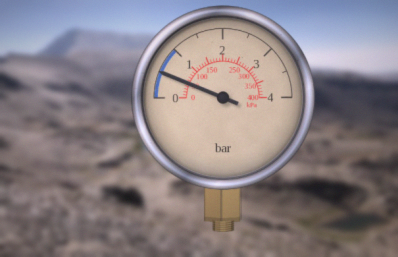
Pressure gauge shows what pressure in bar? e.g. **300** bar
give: **0.5** bar
